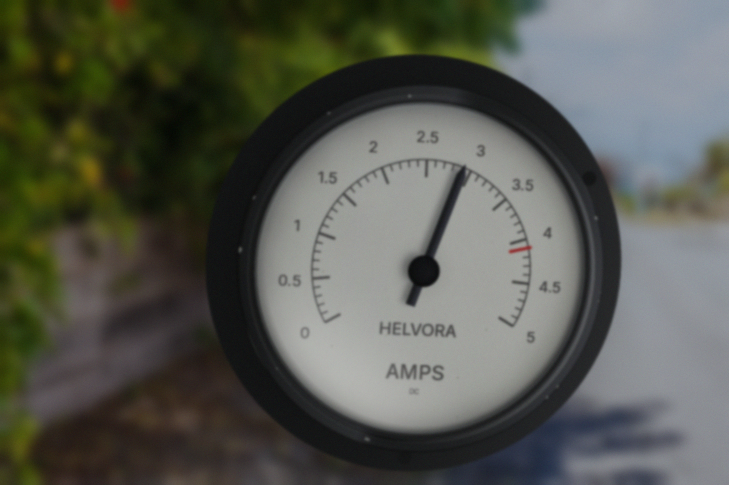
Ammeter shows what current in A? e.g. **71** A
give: **2.9** A
